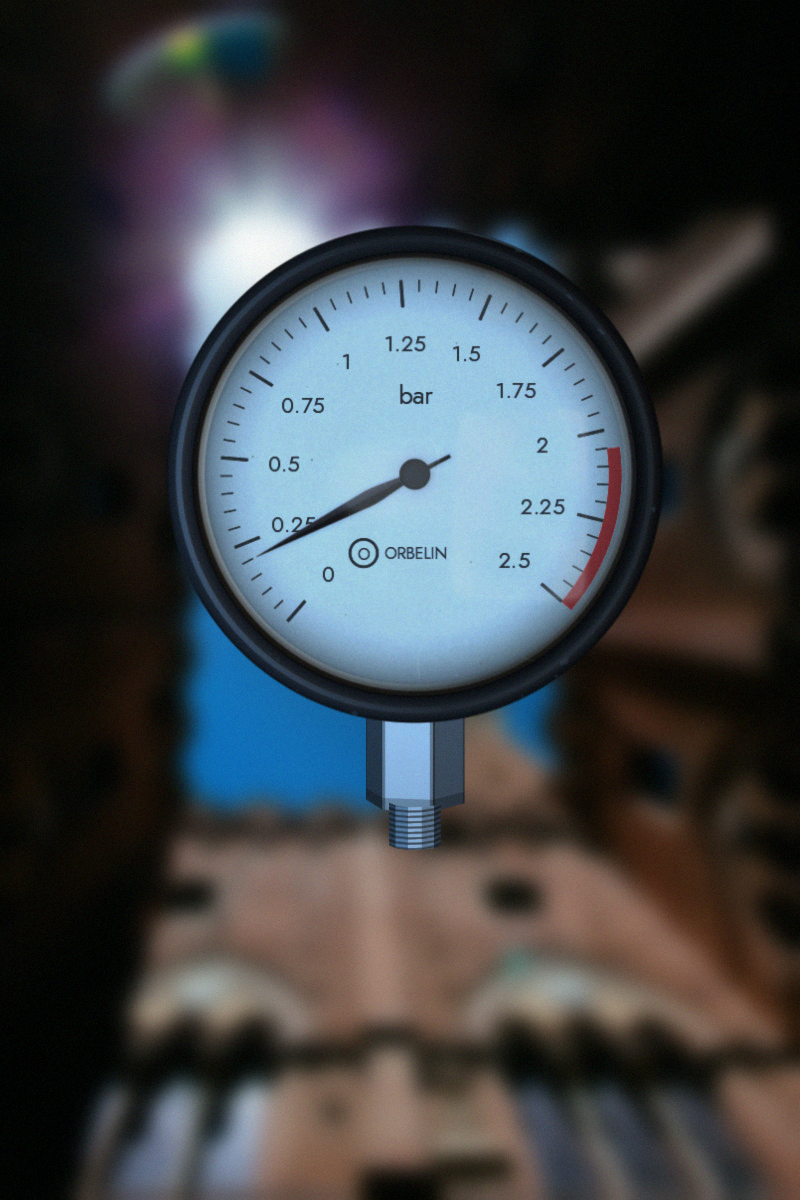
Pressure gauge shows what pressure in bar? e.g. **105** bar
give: **0.2** bar
